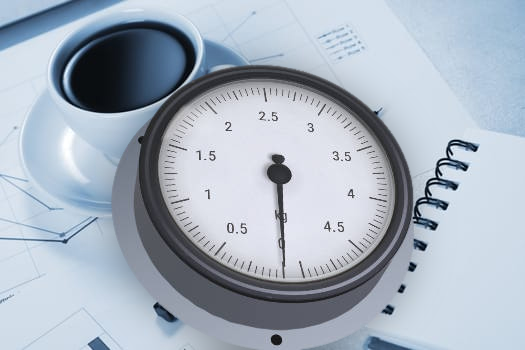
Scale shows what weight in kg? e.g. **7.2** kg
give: **0** kg
